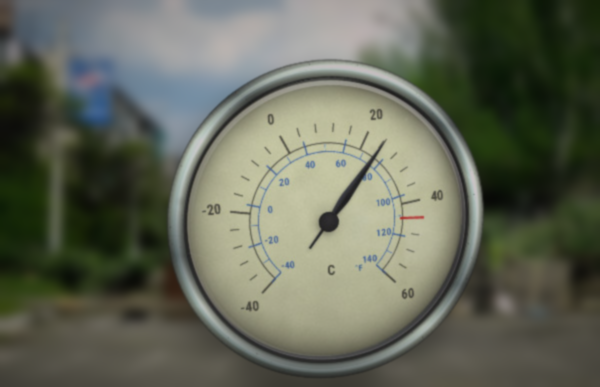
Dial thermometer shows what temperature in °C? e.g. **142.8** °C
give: **24** °C
